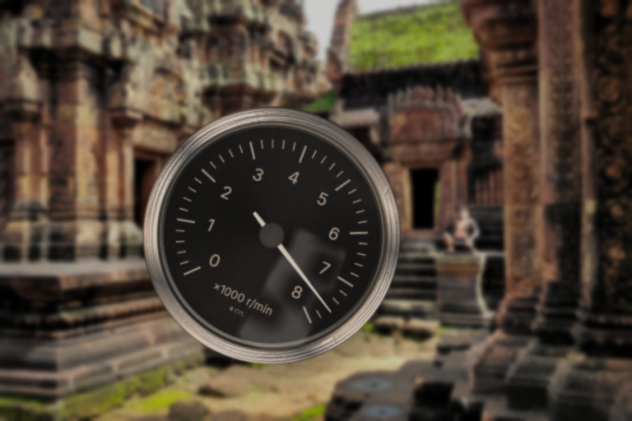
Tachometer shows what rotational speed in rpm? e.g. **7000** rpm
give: **7600** rpm
